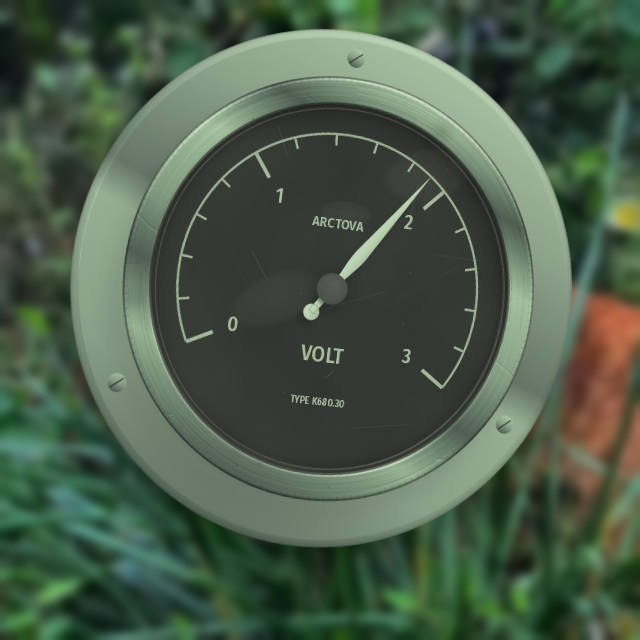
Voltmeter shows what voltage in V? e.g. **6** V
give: **1.9** V
